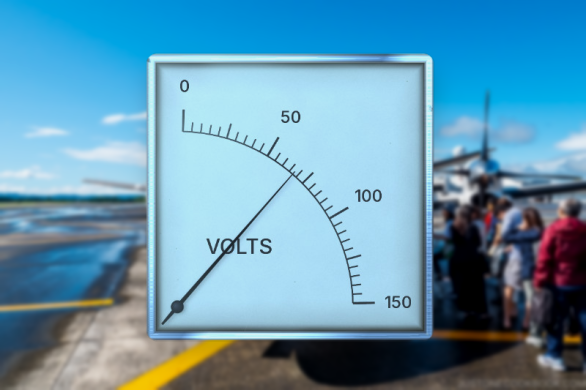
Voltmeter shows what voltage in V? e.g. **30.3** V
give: **67.5** V
